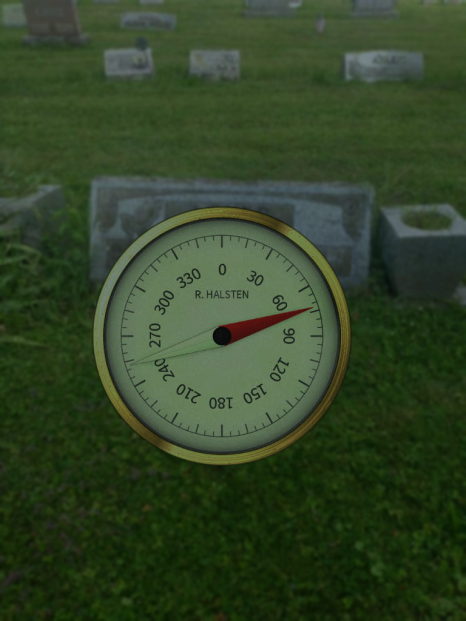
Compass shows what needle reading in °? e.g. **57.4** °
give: **72.5** °
